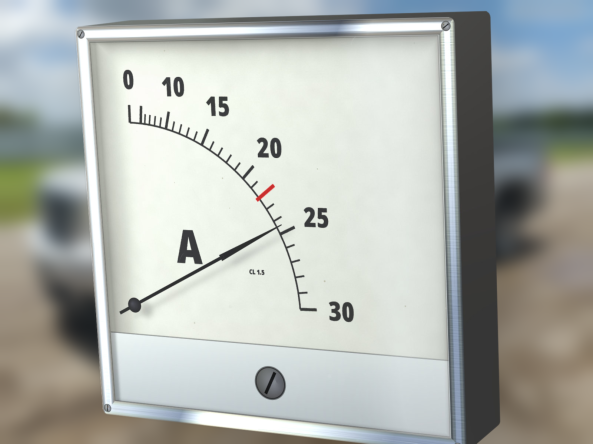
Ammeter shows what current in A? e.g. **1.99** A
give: **24.5** A
